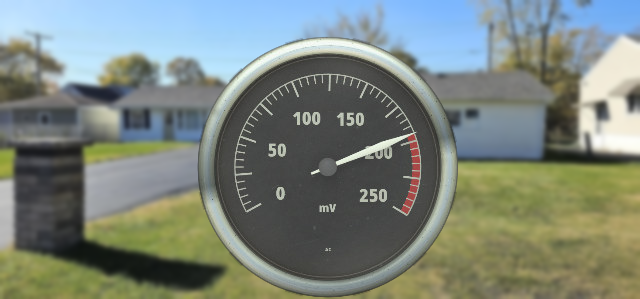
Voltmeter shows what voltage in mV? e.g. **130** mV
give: **195** mV
